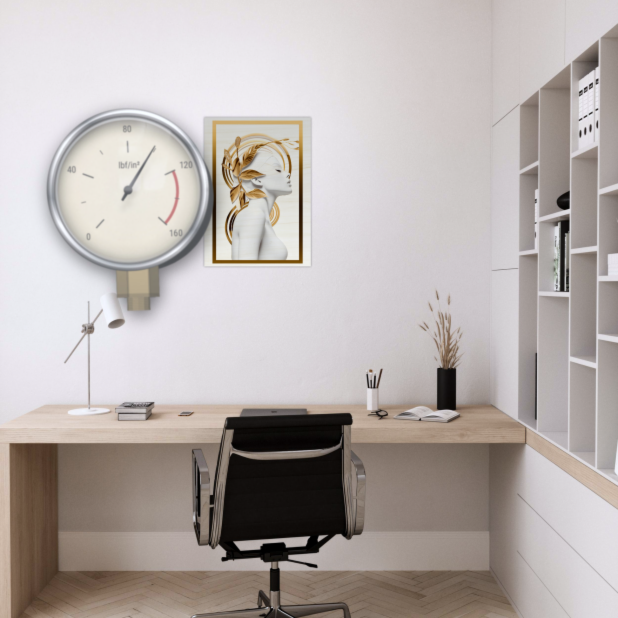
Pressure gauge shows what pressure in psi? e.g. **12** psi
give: **100** psi
